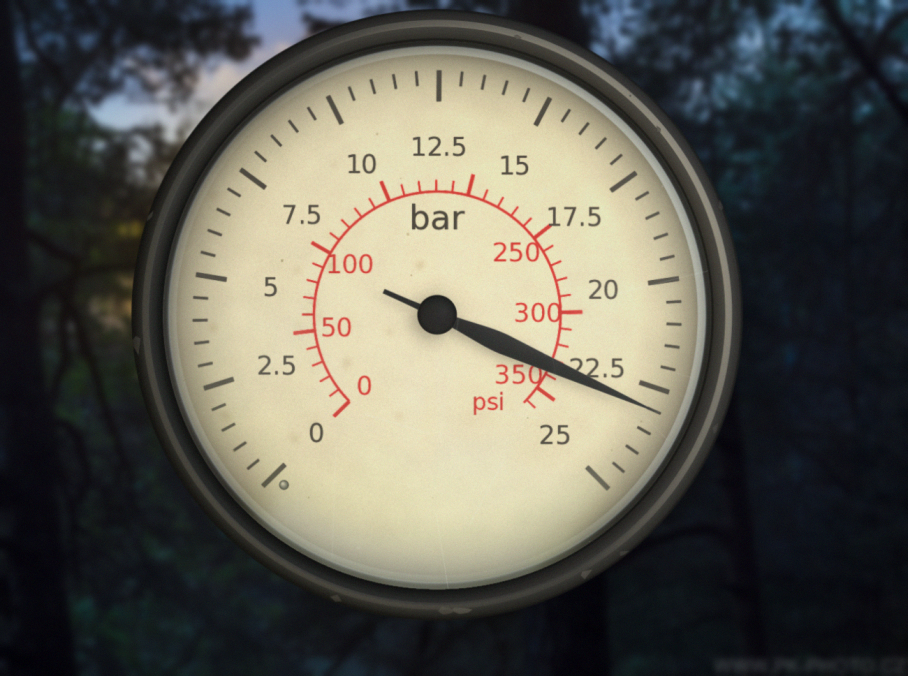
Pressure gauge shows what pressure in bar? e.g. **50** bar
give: **23** bar
